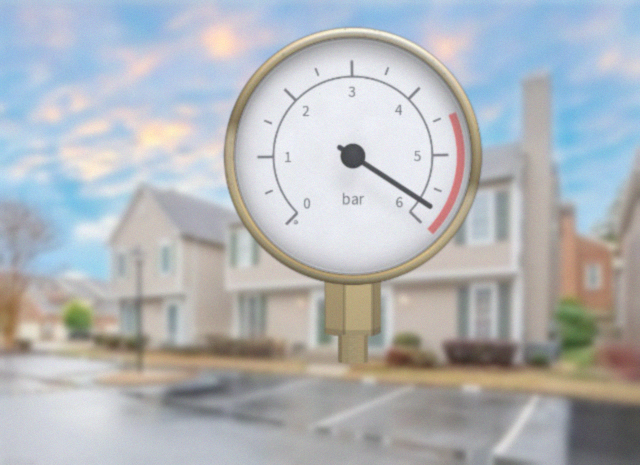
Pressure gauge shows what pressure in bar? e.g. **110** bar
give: **5.75** bar
